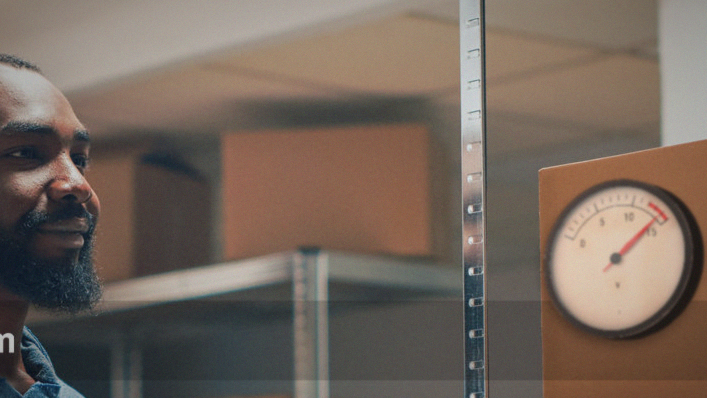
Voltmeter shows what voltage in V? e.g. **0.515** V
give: **14** V
